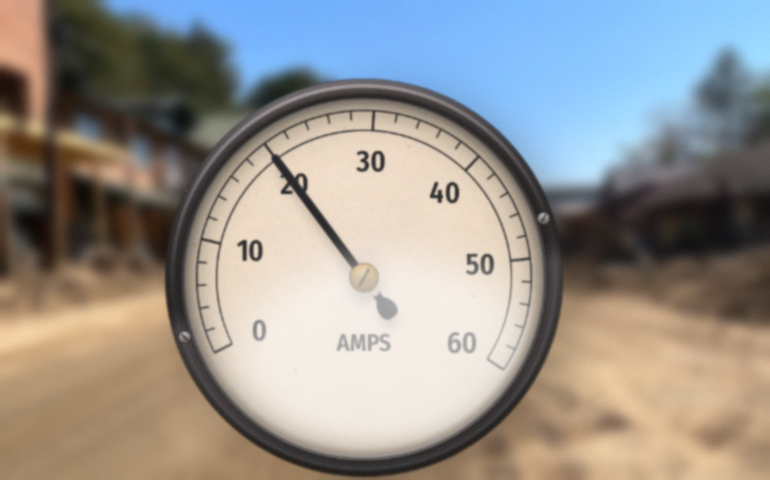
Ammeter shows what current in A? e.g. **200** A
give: **20** A
